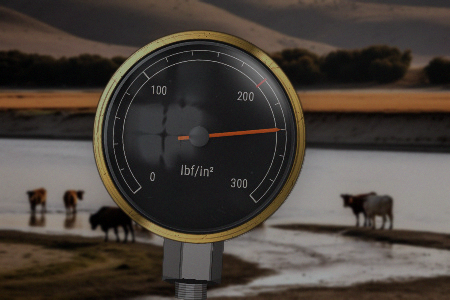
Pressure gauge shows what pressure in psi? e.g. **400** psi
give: **240** psi
